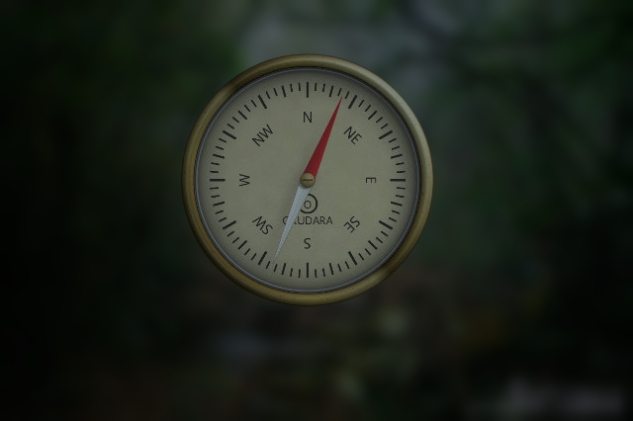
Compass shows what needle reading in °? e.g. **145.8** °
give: **22.5** °
